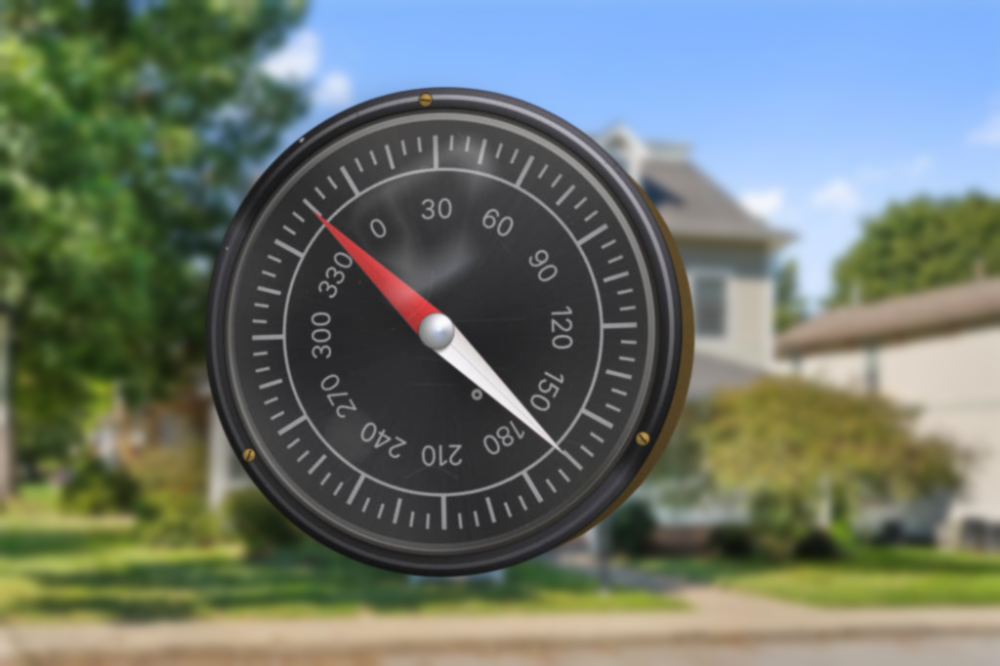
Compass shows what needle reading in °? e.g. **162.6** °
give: **345** °
